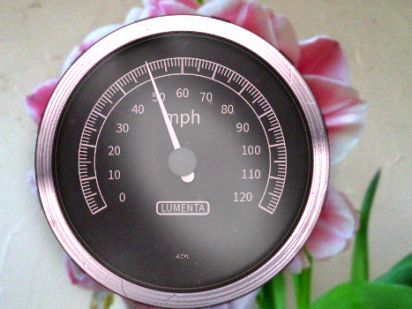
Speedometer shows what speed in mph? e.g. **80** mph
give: **50** mph
